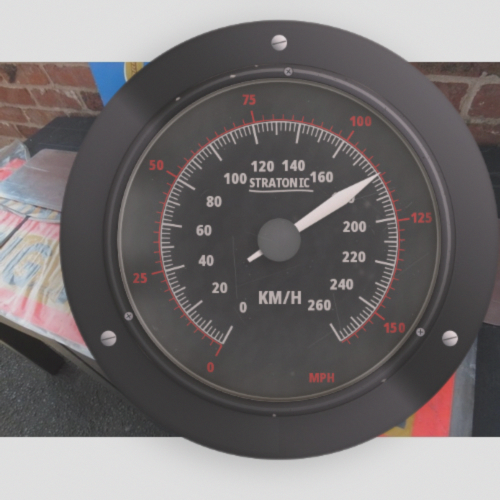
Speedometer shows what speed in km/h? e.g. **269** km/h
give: **180** km/h
